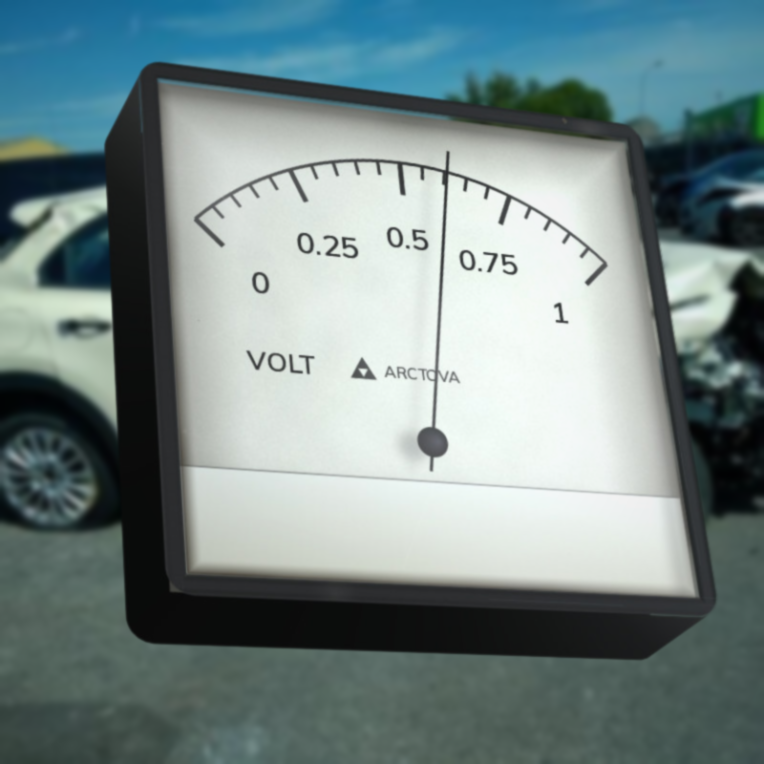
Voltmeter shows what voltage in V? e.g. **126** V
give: **0.6** V
